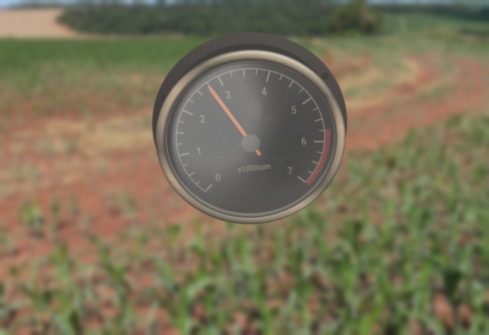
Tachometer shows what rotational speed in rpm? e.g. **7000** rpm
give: **2750** rpm
